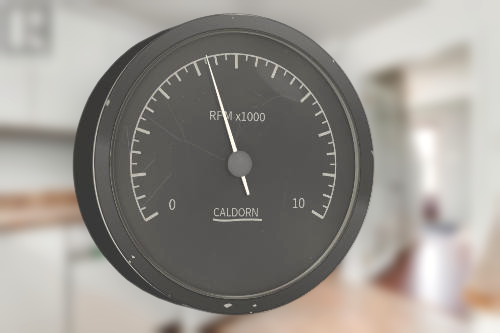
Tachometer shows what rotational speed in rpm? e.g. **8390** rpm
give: **4250** rpm
